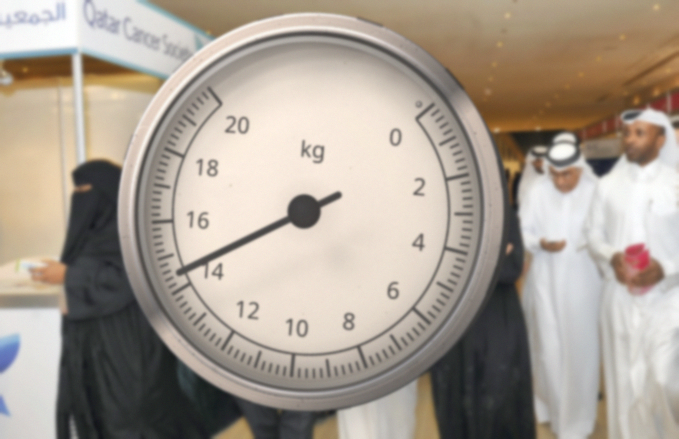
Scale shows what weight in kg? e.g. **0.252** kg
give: **14.4** kg
